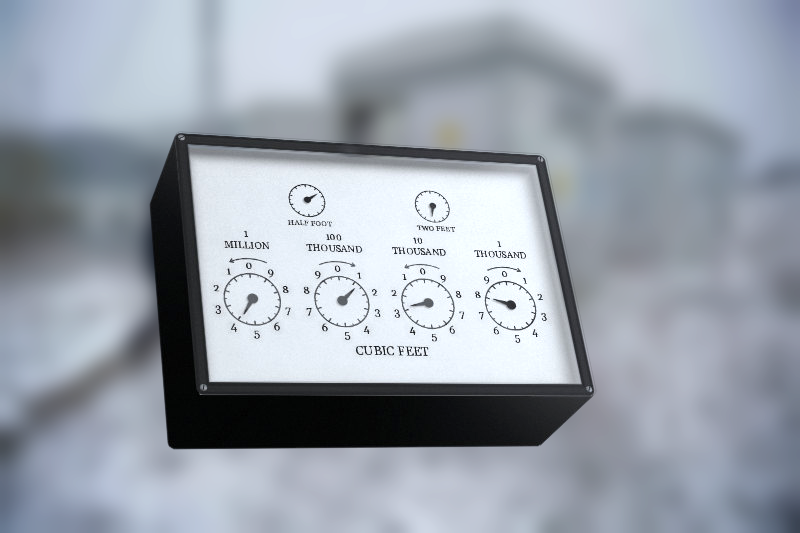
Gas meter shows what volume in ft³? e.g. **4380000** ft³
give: **412800** ft³
